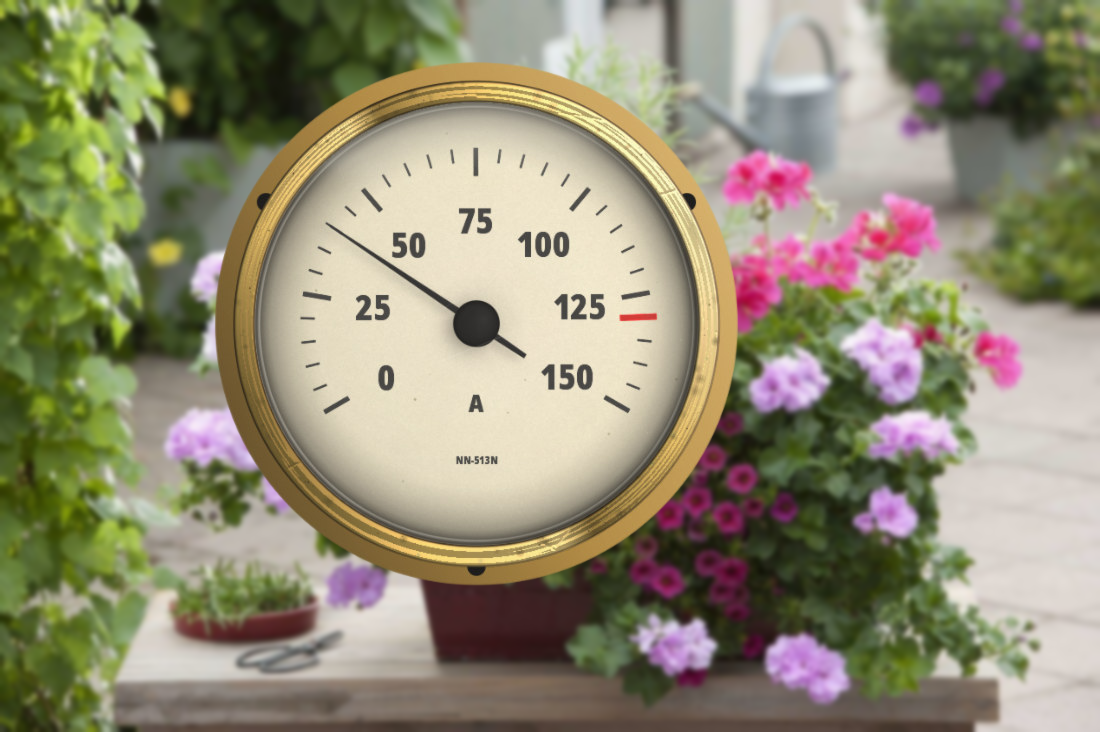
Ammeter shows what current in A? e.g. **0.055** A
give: **40** A
